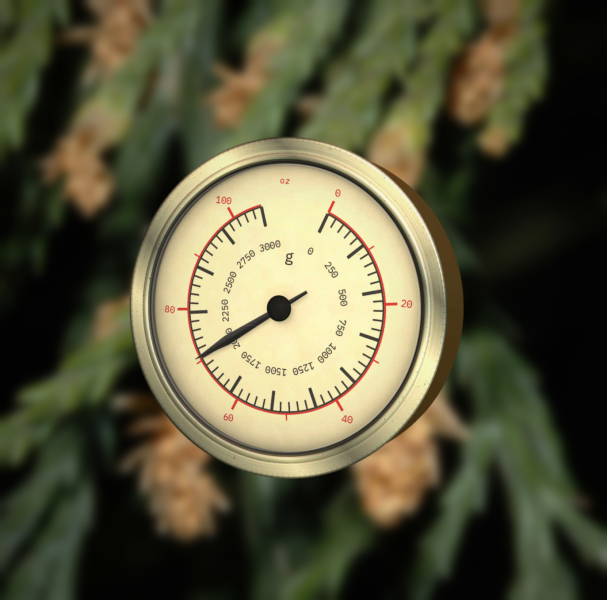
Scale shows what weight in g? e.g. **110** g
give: **2000** g
